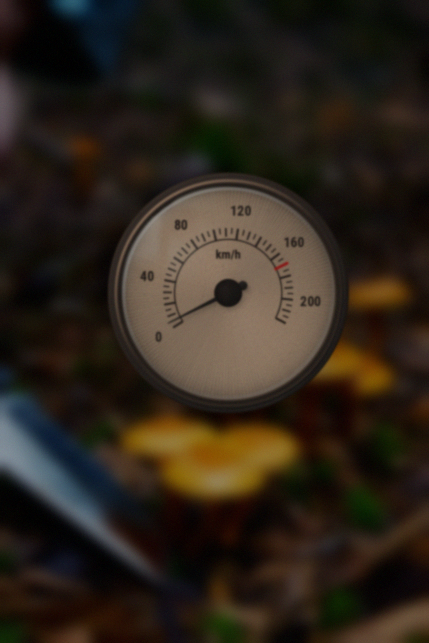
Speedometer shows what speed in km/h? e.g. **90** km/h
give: **5** km/h
